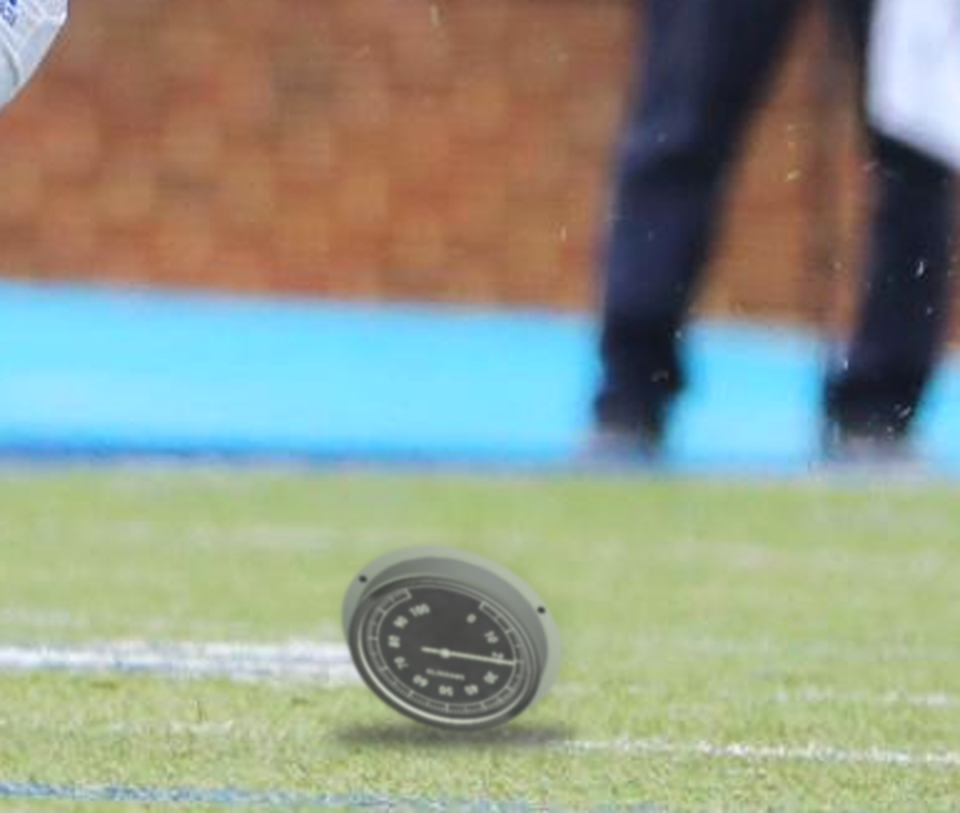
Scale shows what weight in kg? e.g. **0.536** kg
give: **20** kg
